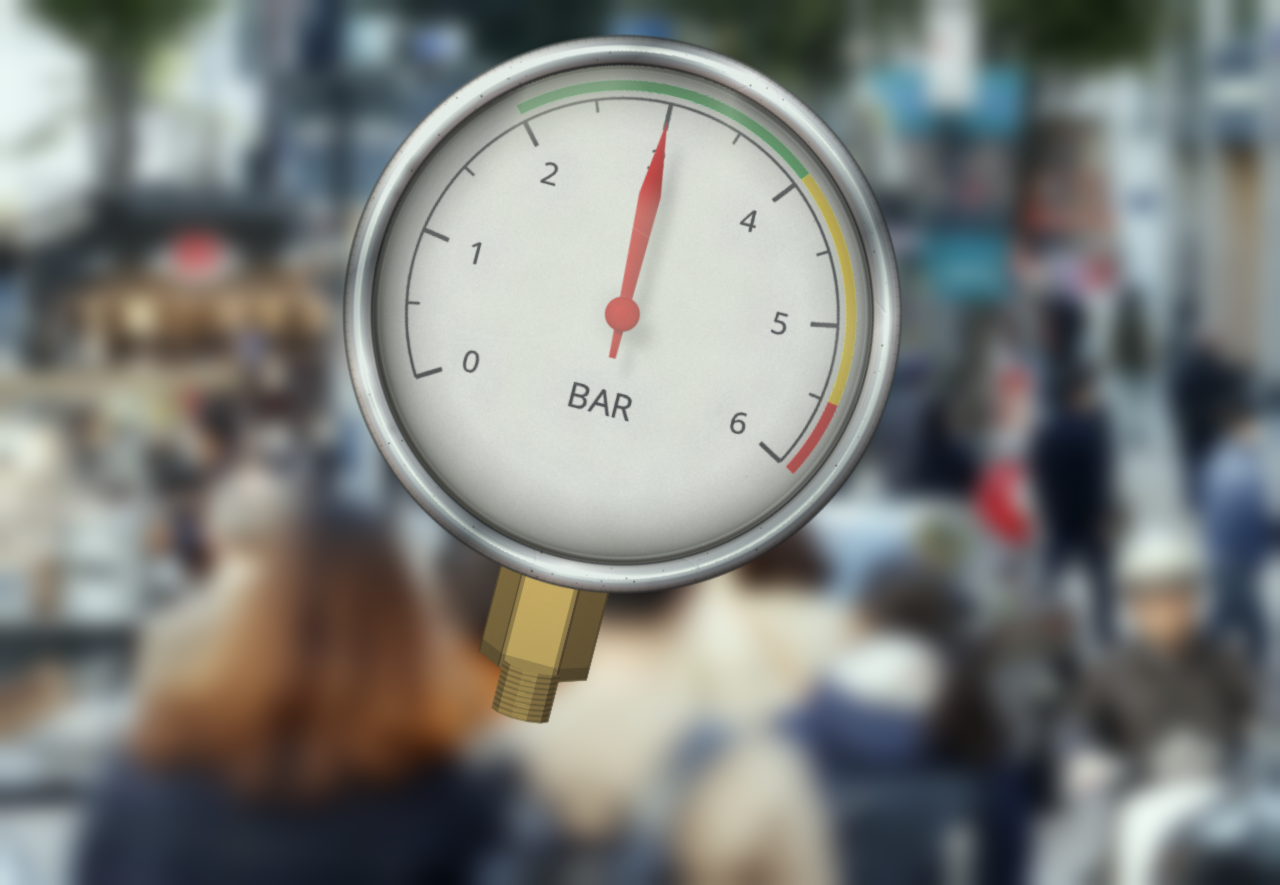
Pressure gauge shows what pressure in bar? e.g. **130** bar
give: **3** bar
